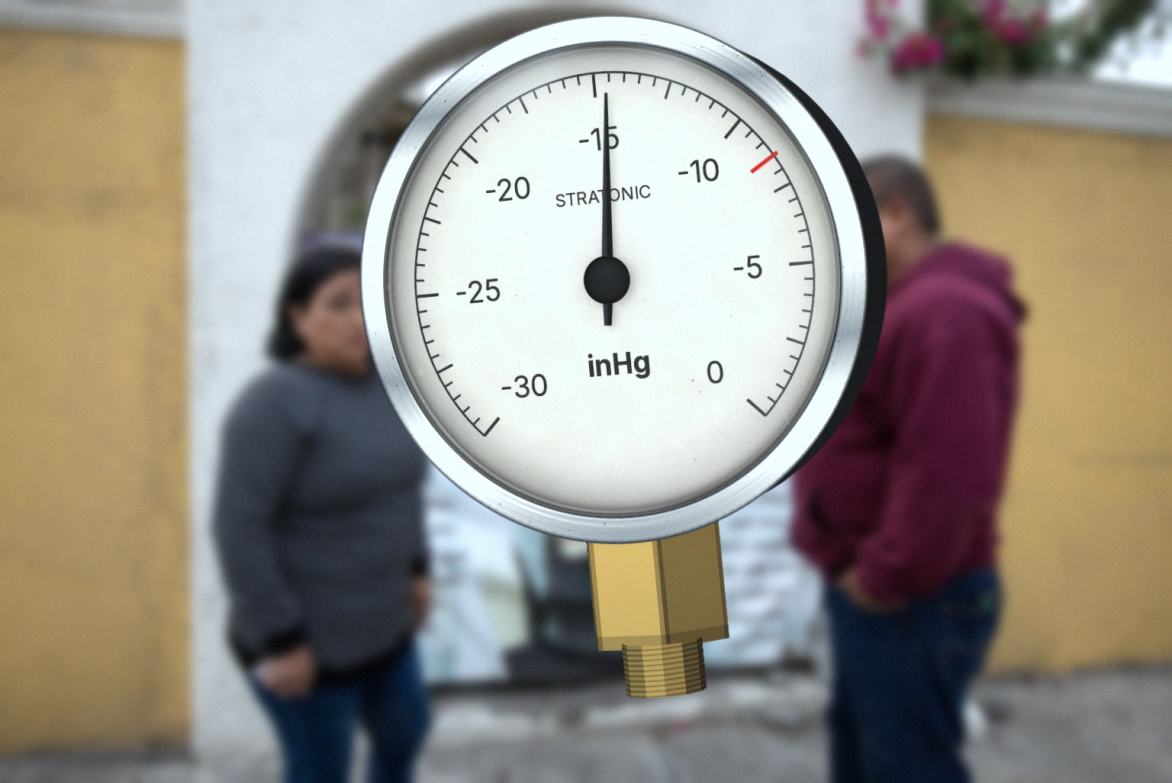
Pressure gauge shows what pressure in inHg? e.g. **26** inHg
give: **-14.5** inHg
